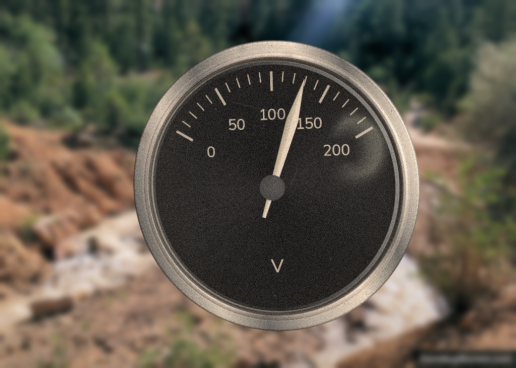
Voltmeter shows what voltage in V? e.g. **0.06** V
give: **130** V
